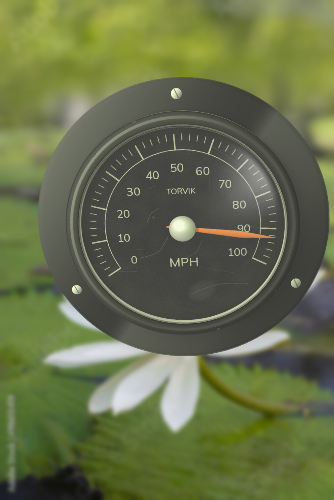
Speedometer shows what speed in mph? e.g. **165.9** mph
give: **92** mph
